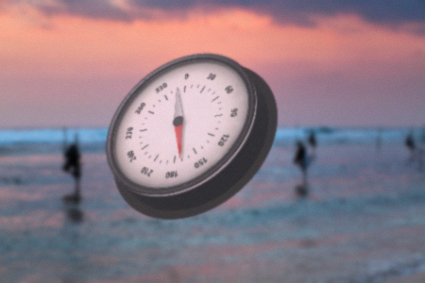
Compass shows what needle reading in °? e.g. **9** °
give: **170** °
